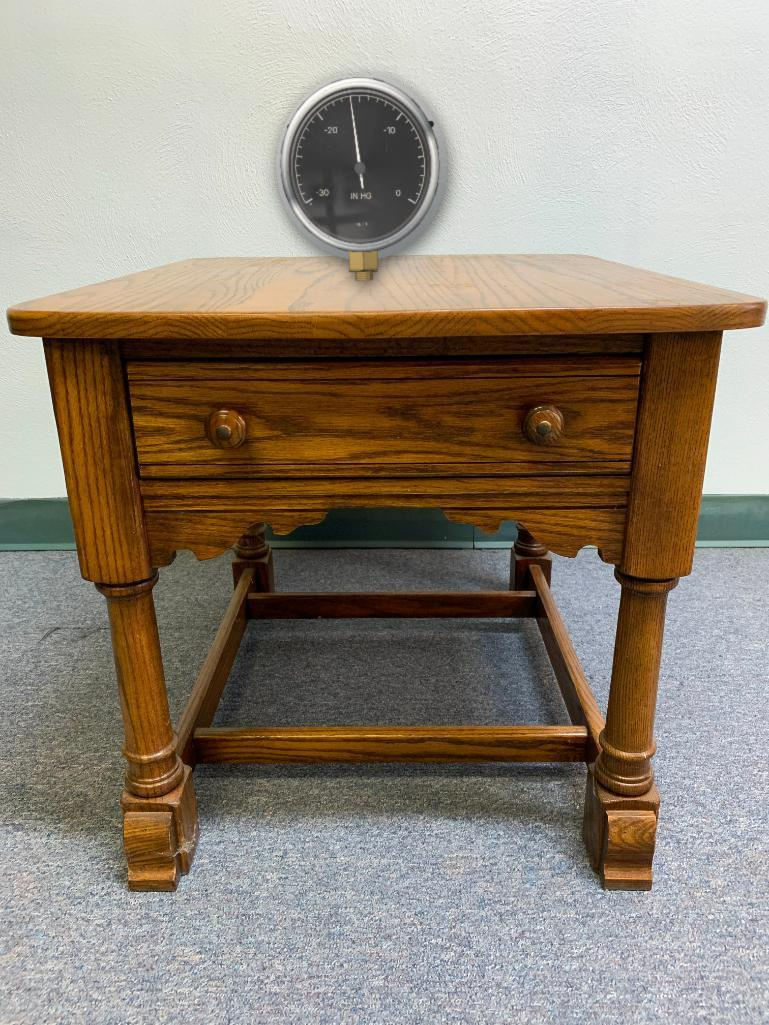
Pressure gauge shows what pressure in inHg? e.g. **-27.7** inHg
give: **-16** inHg
